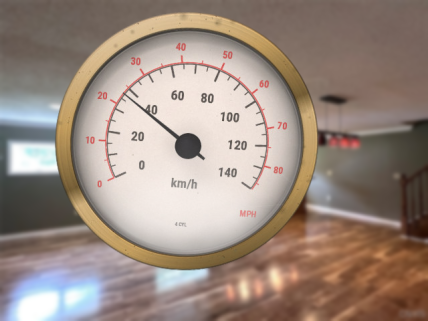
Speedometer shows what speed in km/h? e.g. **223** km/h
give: **37.5** km/h
